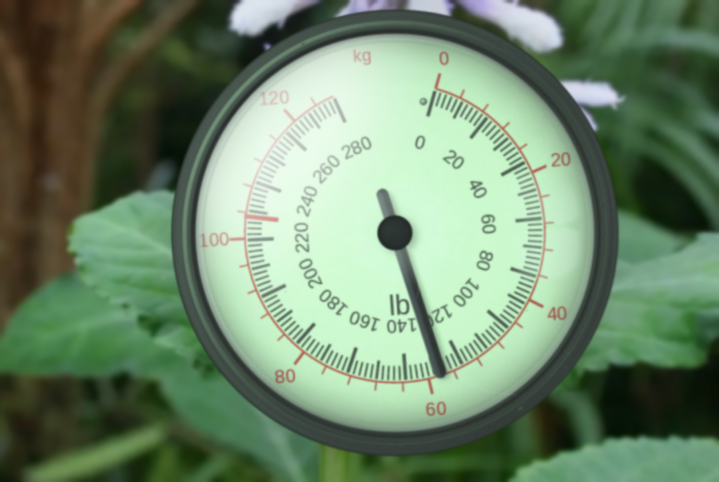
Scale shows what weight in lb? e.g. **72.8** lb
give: **128** lb
